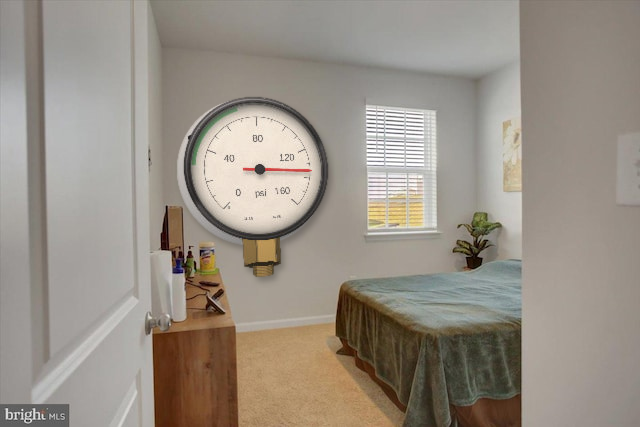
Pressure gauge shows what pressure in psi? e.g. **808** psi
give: **135** psi
